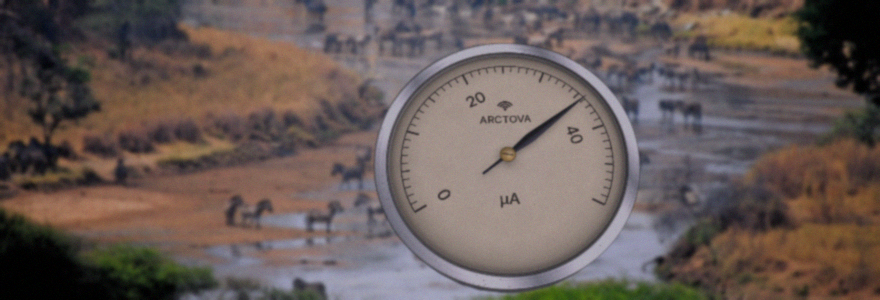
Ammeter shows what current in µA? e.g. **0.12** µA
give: **36** µA
